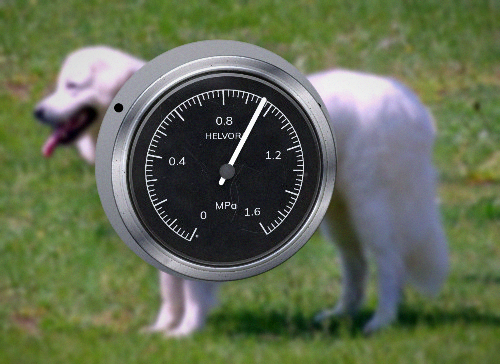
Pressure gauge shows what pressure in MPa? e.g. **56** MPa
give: **0.96** MPa
